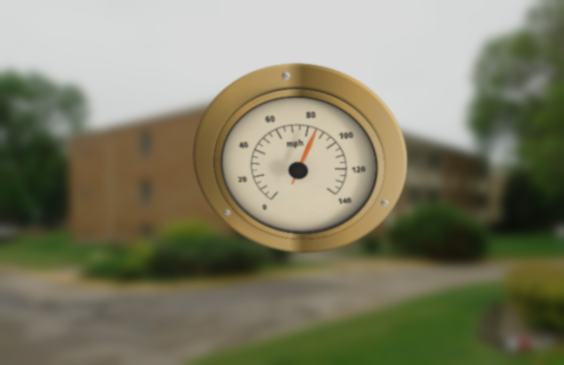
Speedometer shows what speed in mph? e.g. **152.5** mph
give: **85** mph
